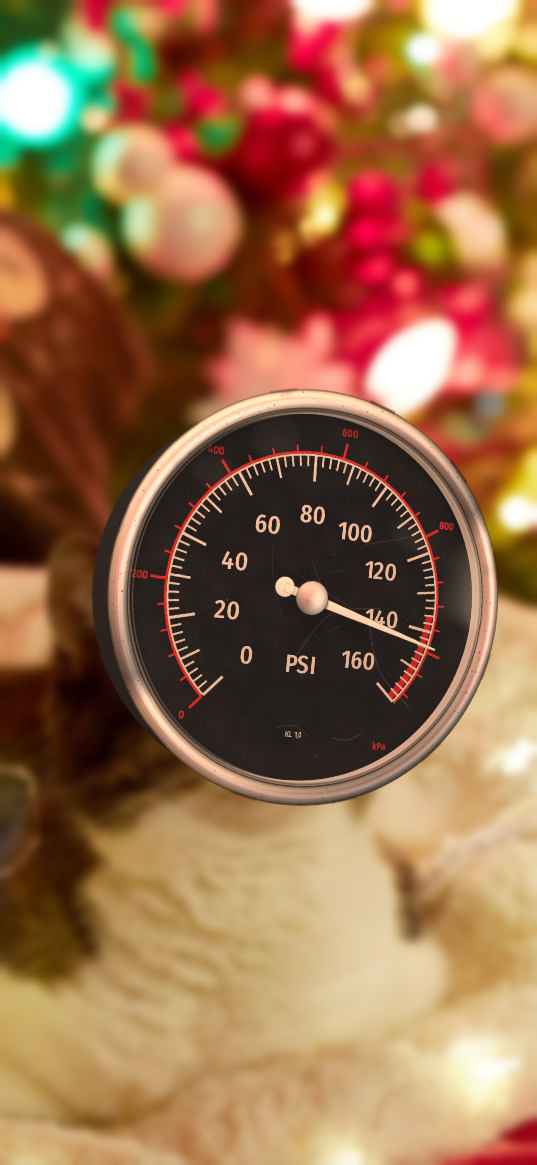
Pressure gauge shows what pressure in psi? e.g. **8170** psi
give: **144** psi
